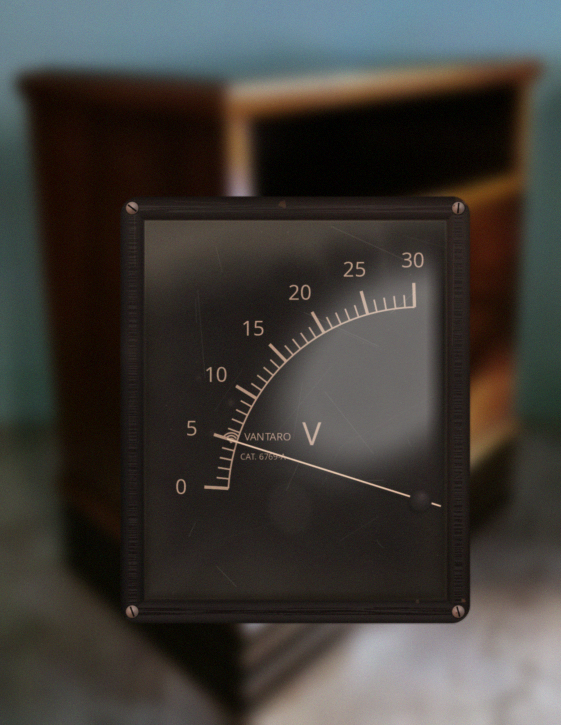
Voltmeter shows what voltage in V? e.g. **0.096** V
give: **5** V
